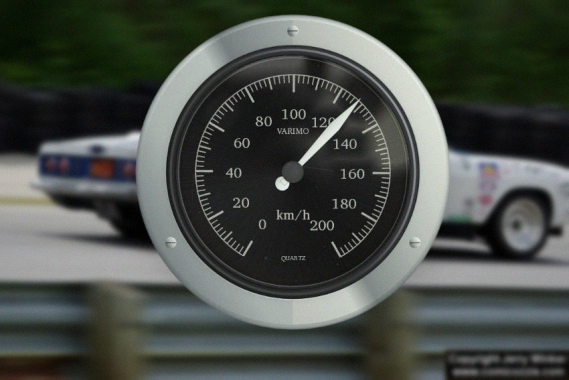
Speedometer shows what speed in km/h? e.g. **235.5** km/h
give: **128** km/h
